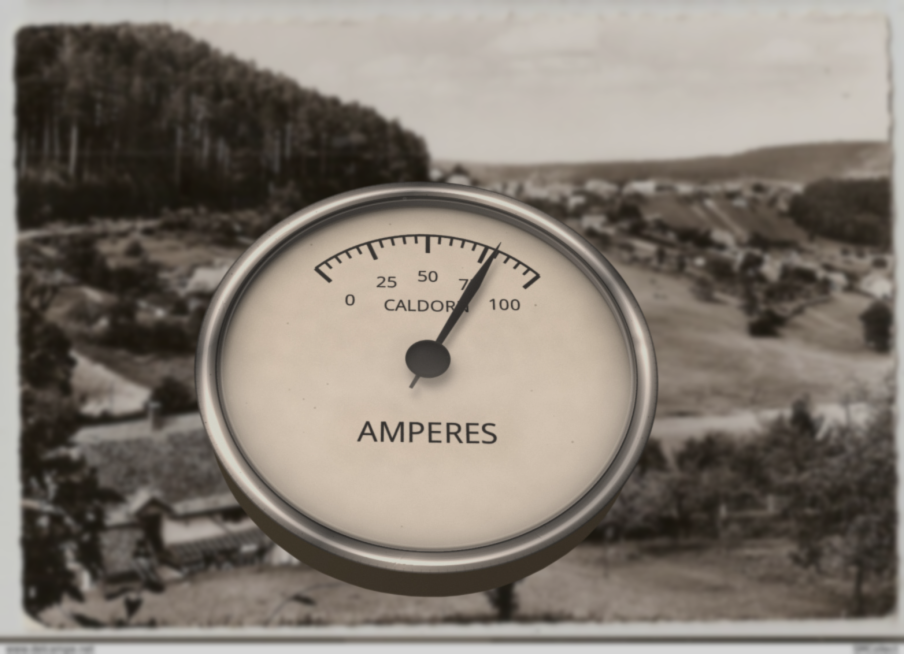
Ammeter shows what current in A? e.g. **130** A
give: **80** A
